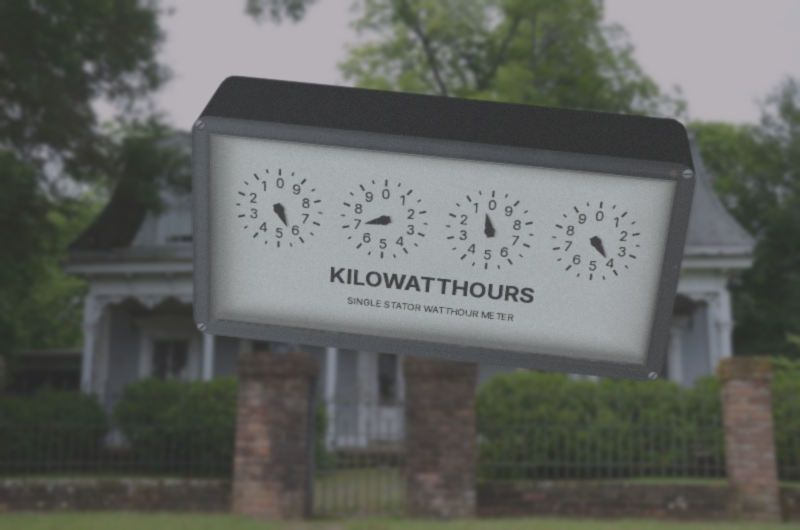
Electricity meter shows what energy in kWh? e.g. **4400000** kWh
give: **5704** kWh
